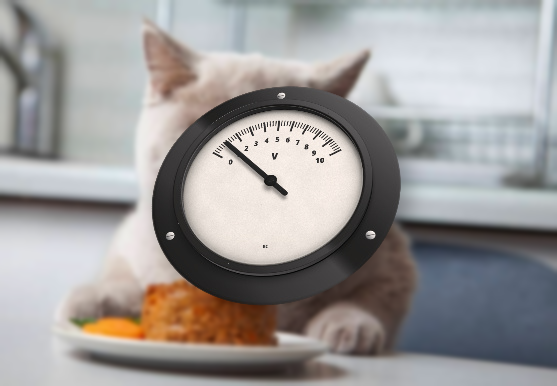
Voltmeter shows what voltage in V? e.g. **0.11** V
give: **1** V
